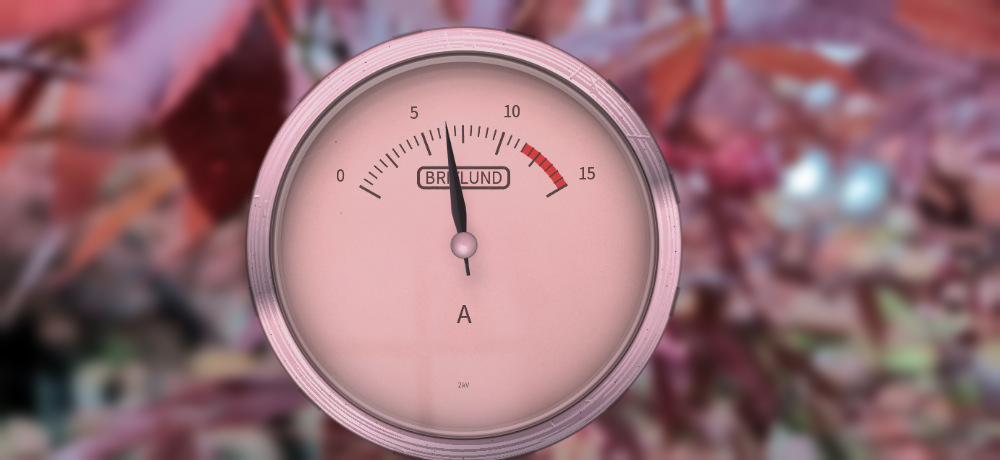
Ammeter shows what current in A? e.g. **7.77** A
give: **6.5** A
